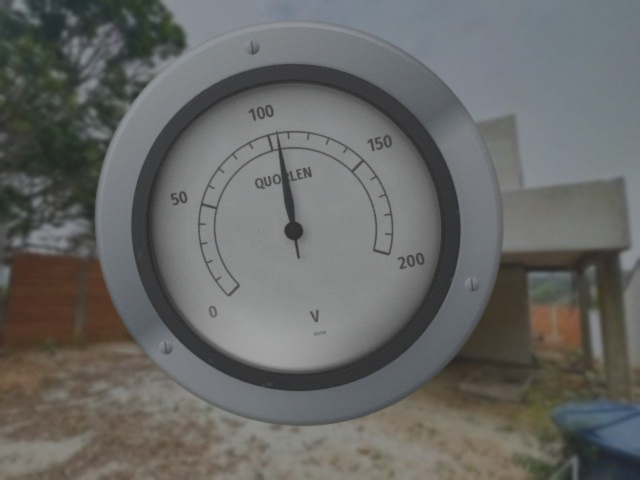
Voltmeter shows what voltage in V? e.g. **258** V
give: **105** V
